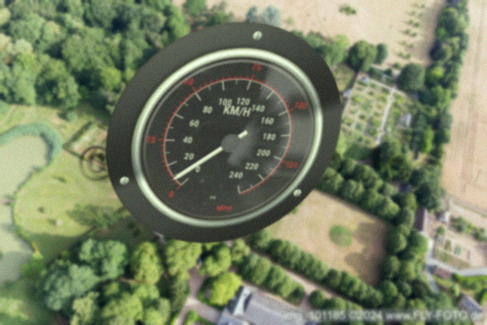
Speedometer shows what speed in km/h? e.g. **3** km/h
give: **10** km/h
